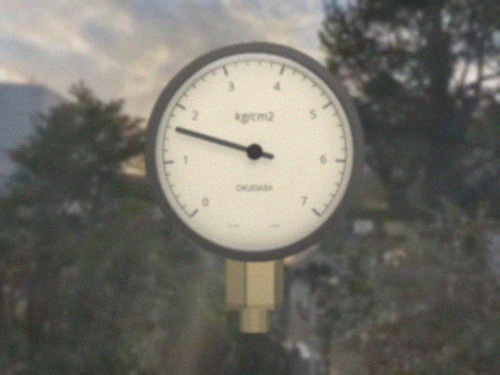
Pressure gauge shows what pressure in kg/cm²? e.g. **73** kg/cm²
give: **1.6** kg/cm²
